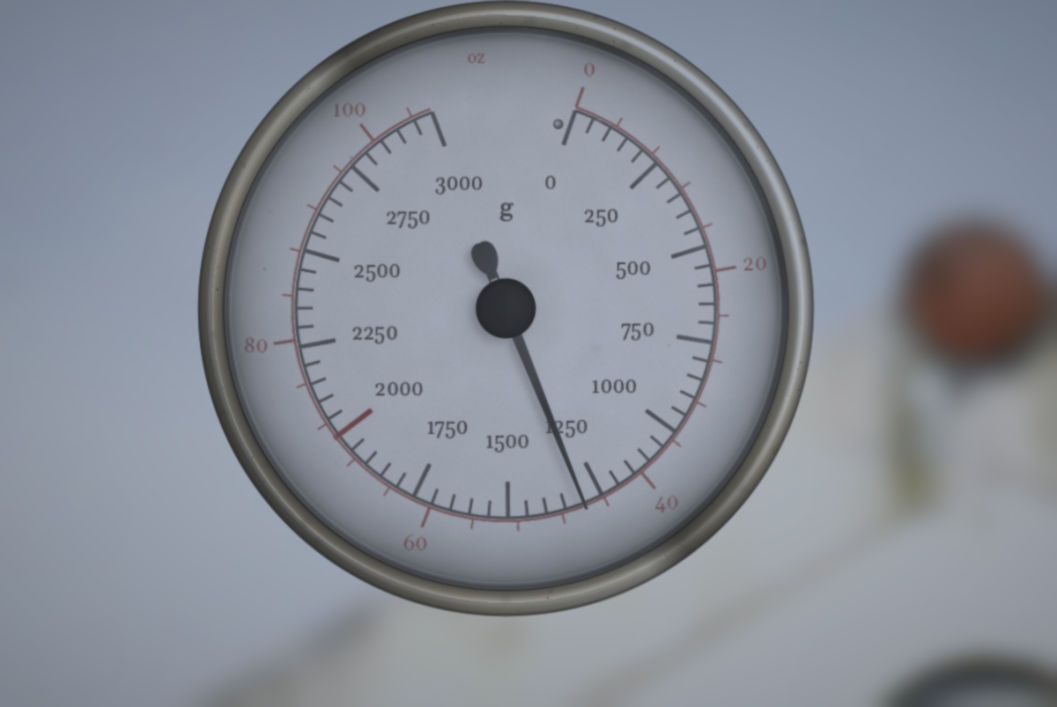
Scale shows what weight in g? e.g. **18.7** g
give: **1300** g
